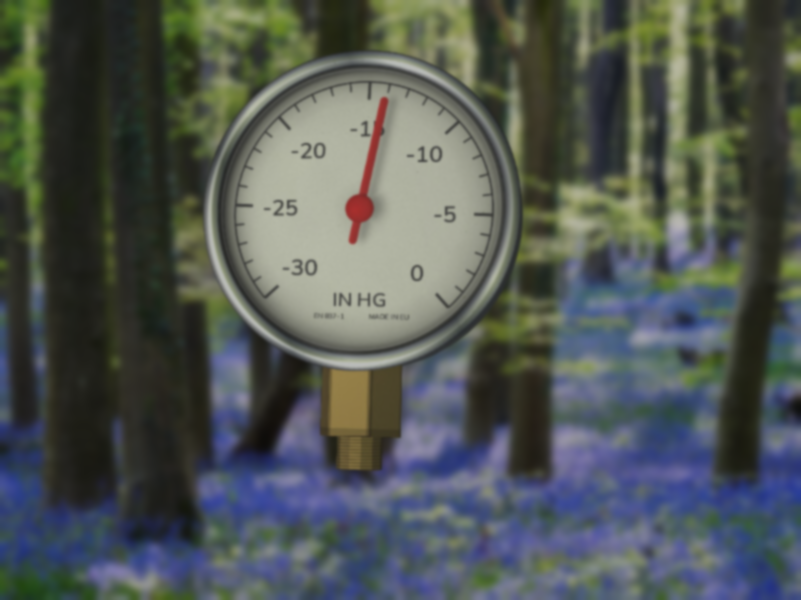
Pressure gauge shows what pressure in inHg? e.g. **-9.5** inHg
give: **-14** inHg
